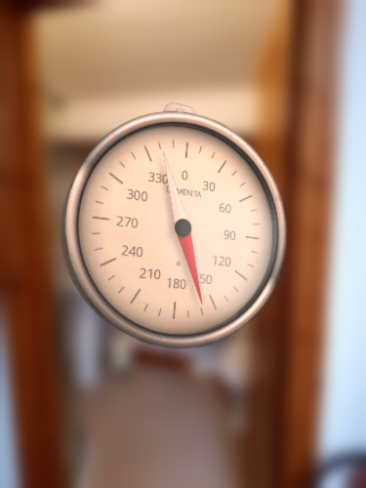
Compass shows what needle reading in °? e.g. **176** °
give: **160** °
